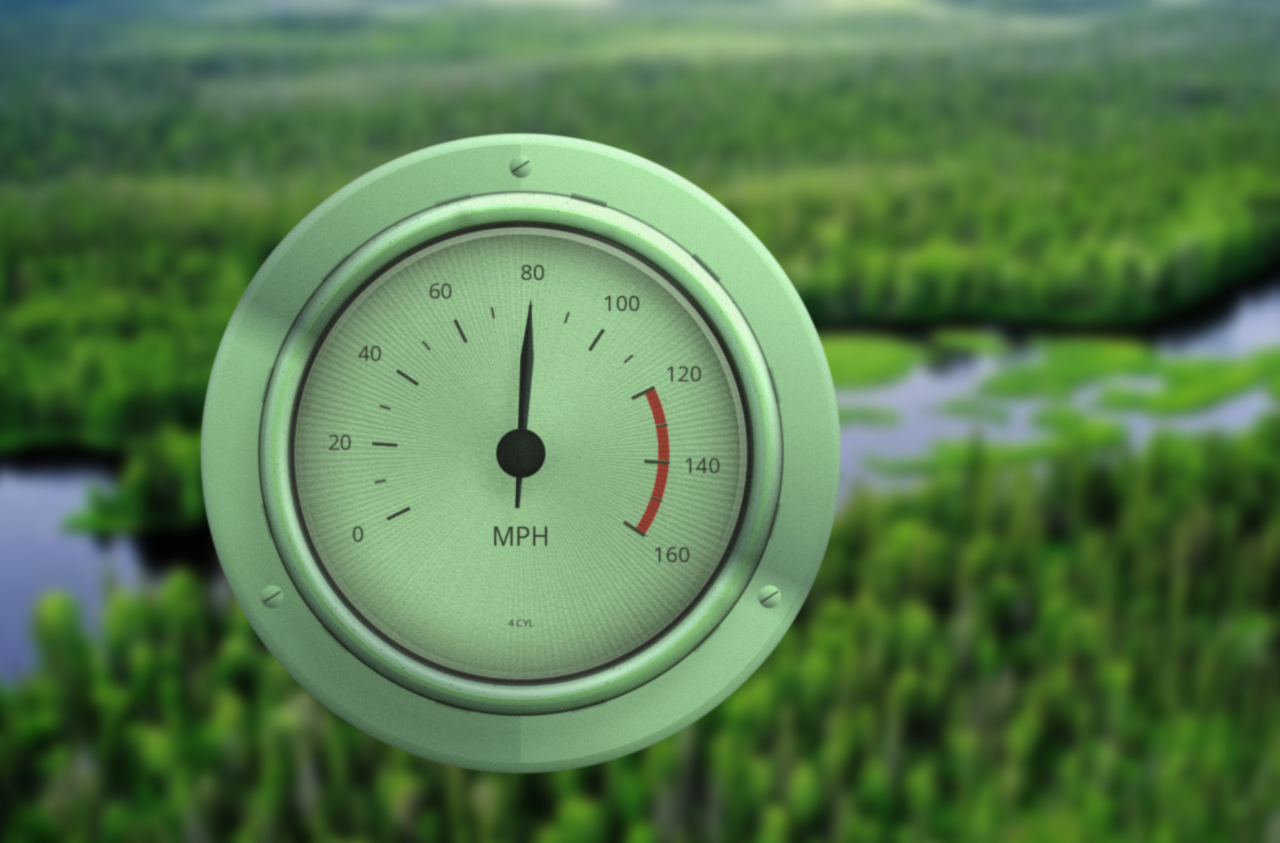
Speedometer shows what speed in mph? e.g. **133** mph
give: **80** mph
